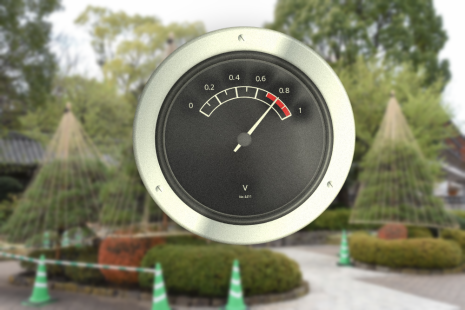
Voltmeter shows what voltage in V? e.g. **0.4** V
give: **0.8** V
